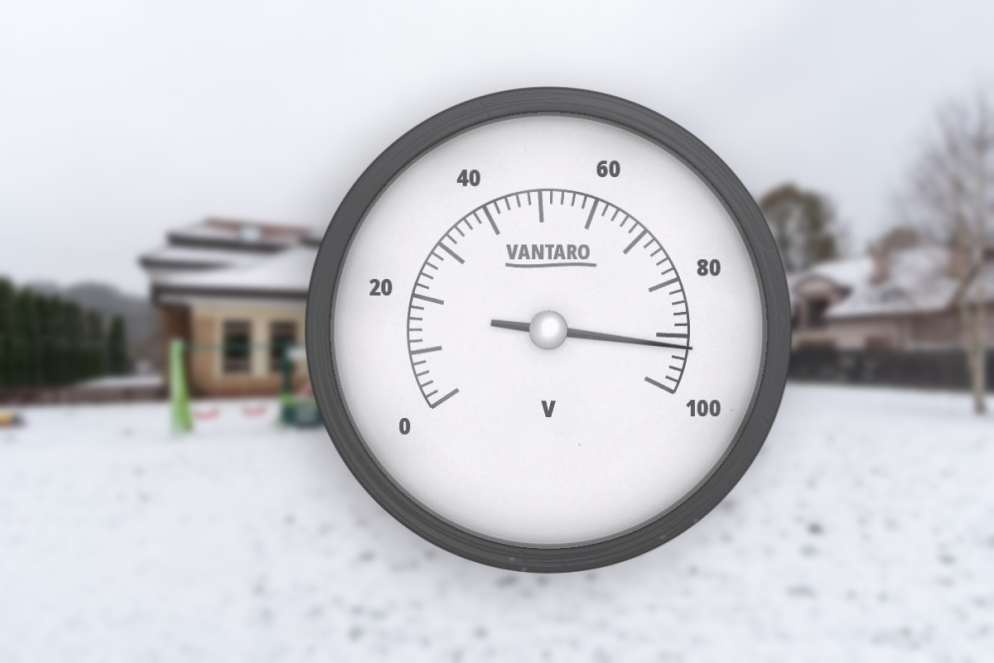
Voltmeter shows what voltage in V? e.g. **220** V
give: **92** V
